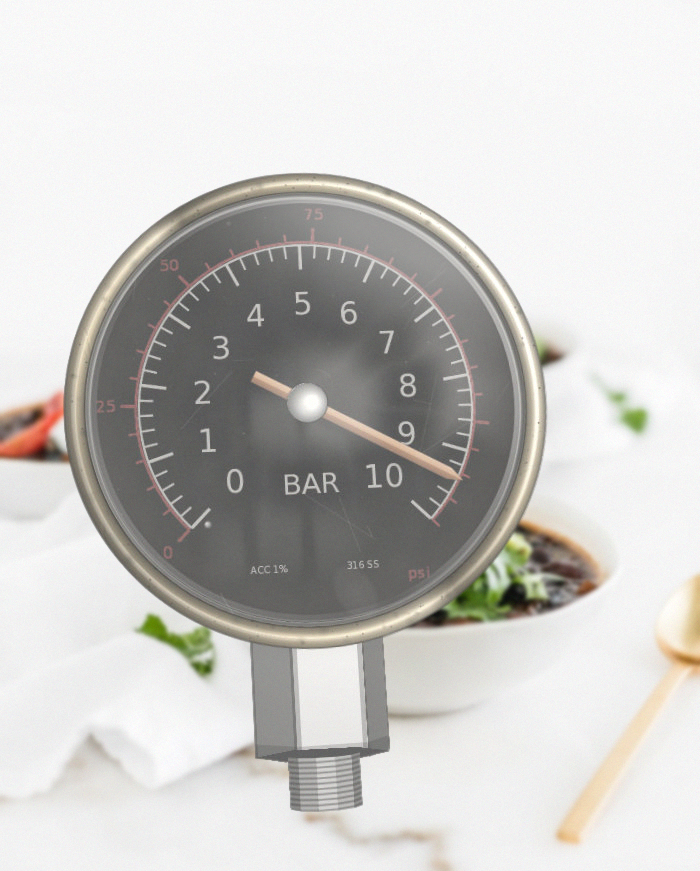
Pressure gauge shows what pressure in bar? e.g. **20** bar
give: **9.4** bar
